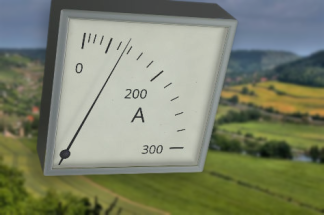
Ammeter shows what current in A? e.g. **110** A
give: **130** A
